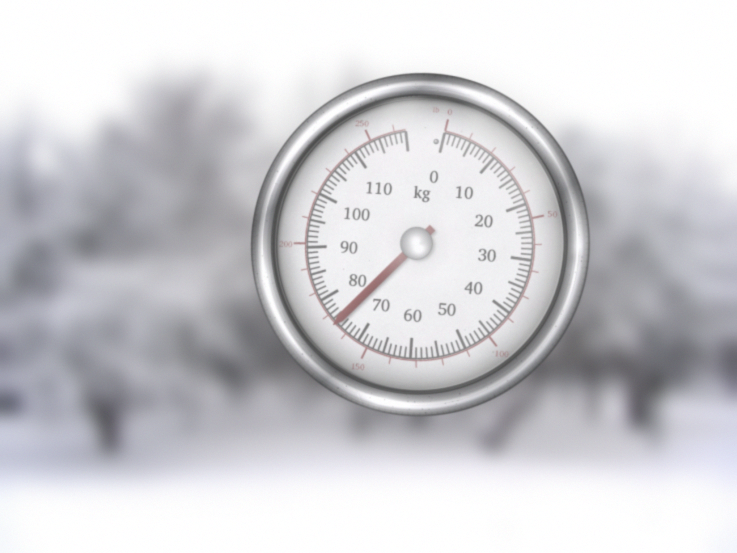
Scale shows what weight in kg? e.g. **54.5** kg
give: **75** kg
